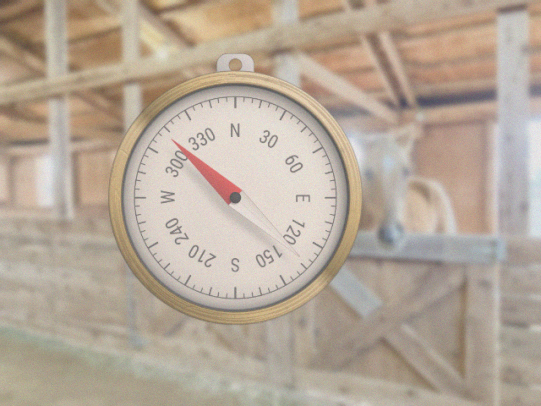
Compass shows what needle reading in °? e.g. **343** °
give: **312.5** °
